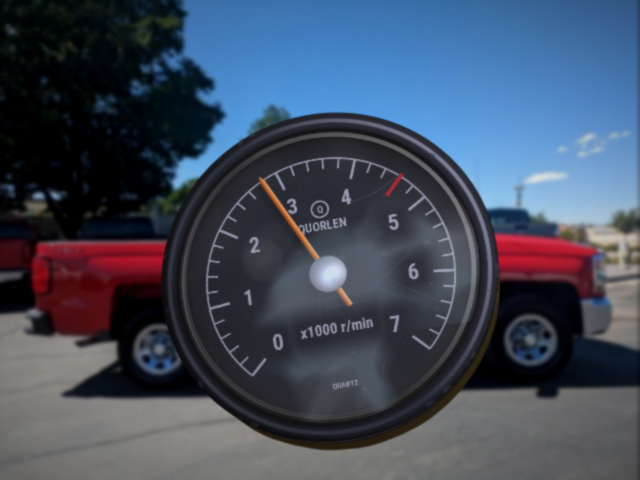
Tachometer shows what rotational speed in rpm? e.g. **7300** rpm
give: **2800** rpm
